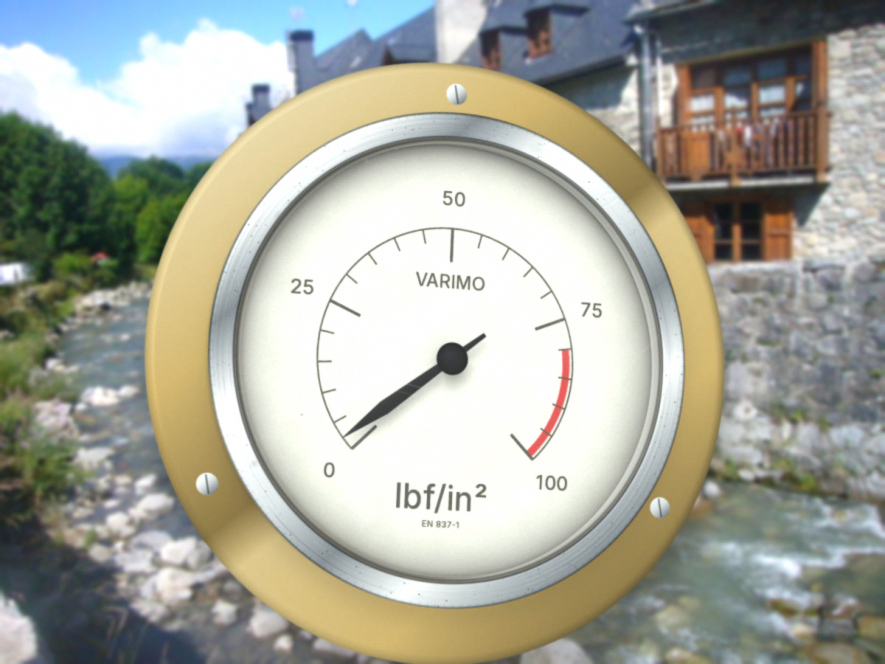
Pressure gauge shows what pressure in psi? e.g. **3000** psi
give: **2.5** psi
